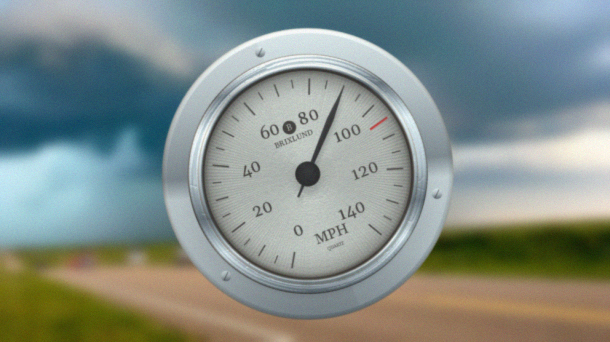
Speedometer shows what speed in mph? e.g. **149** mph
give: **90** mph
